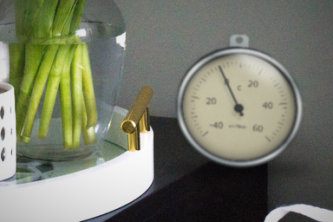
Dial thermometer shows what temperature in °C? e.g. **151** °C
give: **0** °C
